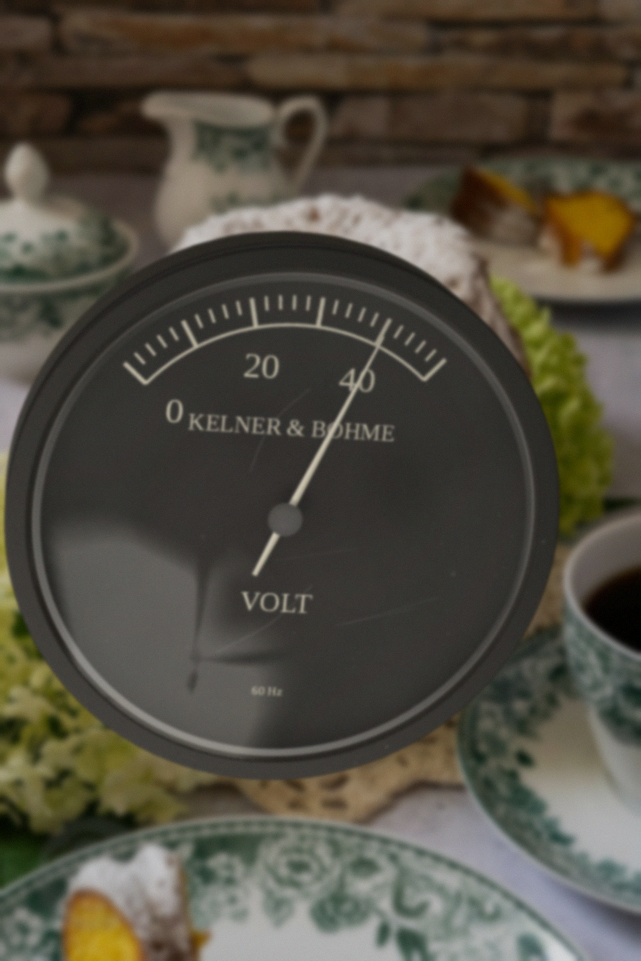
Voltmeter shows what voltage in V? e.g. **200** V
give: **40** V
